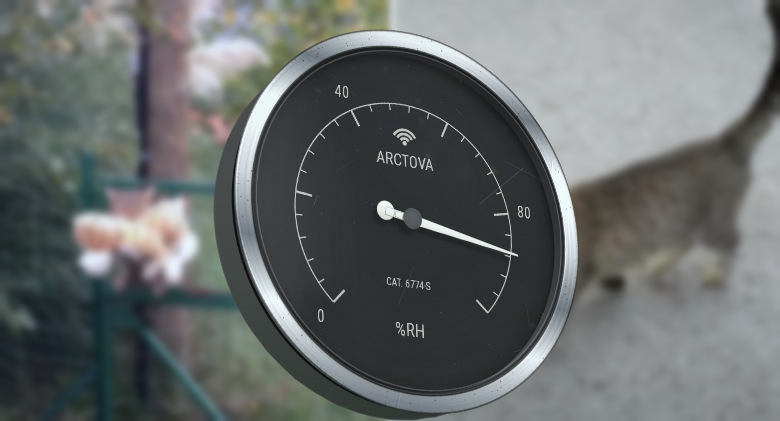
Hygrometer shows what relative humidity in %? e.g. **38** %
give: **88** %
